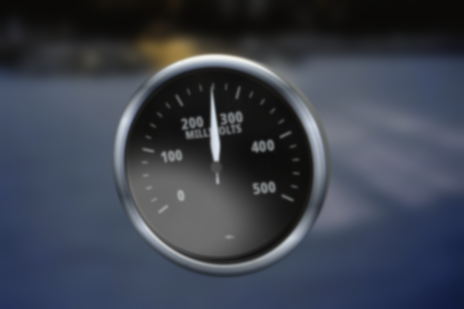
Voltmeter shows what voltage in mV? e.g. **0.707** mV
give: **260** mV
